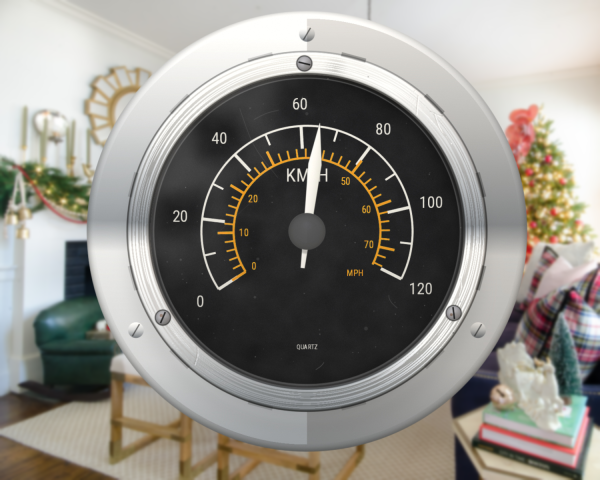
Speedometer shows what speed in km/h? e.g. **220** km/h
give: **65** km/h
